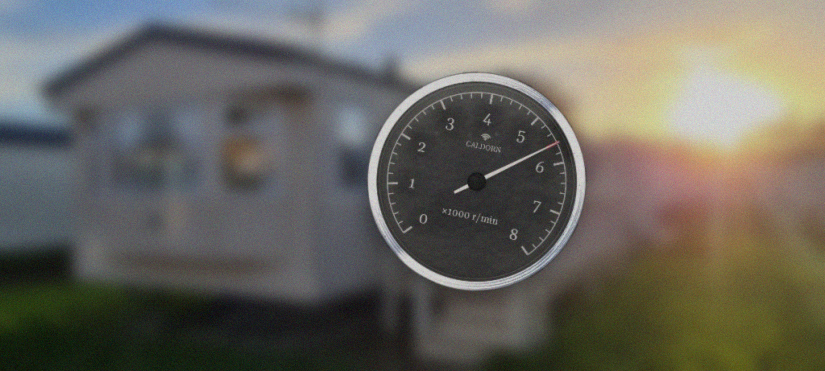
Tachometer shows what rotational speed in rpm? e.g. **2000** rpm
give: **5600** rpm
